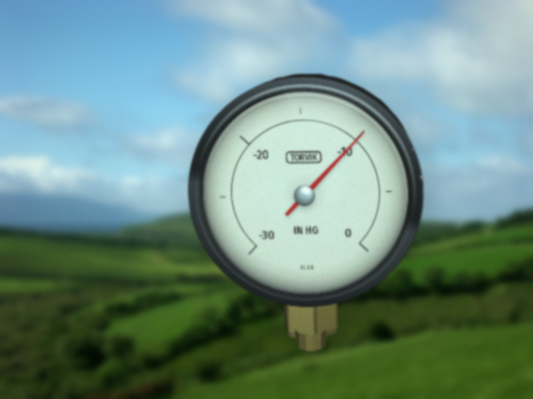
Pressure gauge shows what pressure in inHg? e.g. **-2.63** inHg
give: **-10** inHg
